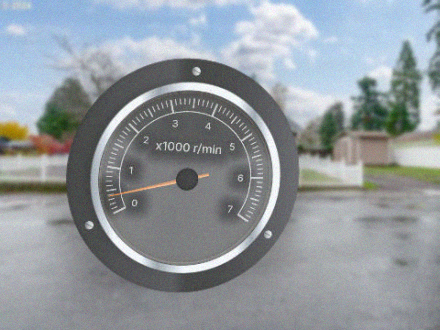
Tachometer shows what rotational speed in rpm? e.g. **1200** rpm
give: **400** rpm
